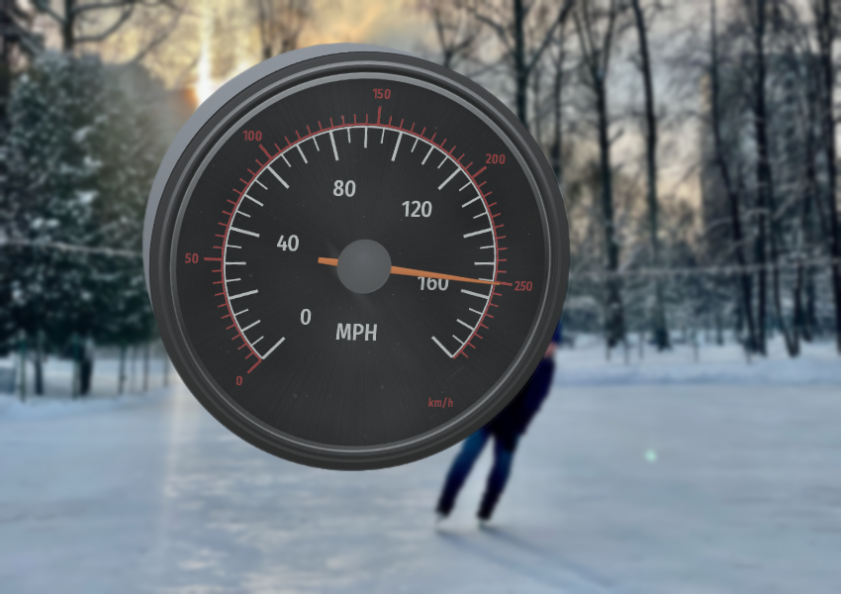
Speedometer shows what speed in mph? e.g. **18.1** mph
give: **155** mph
